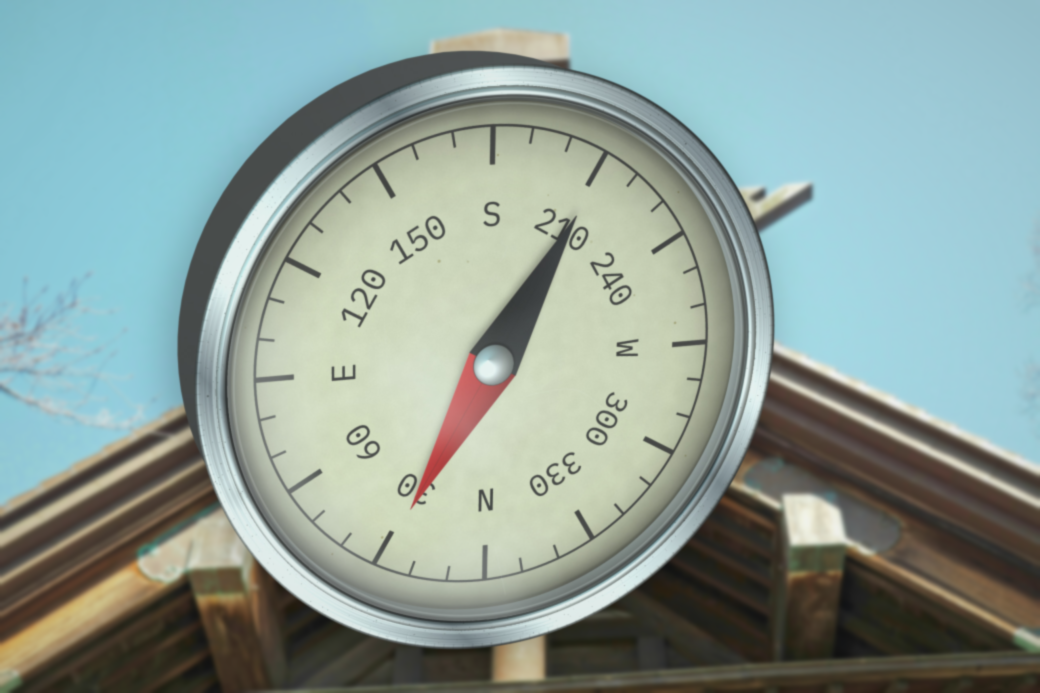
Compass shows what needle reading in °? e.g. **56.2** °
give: **30** °
